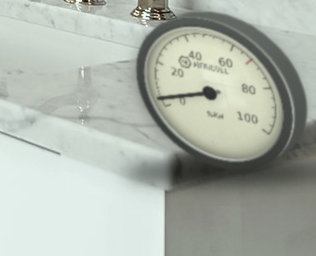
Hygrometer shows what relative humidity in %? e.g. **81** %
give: **4** %
